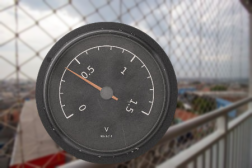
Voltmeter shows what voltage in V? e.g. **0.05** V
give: **0.4** V
